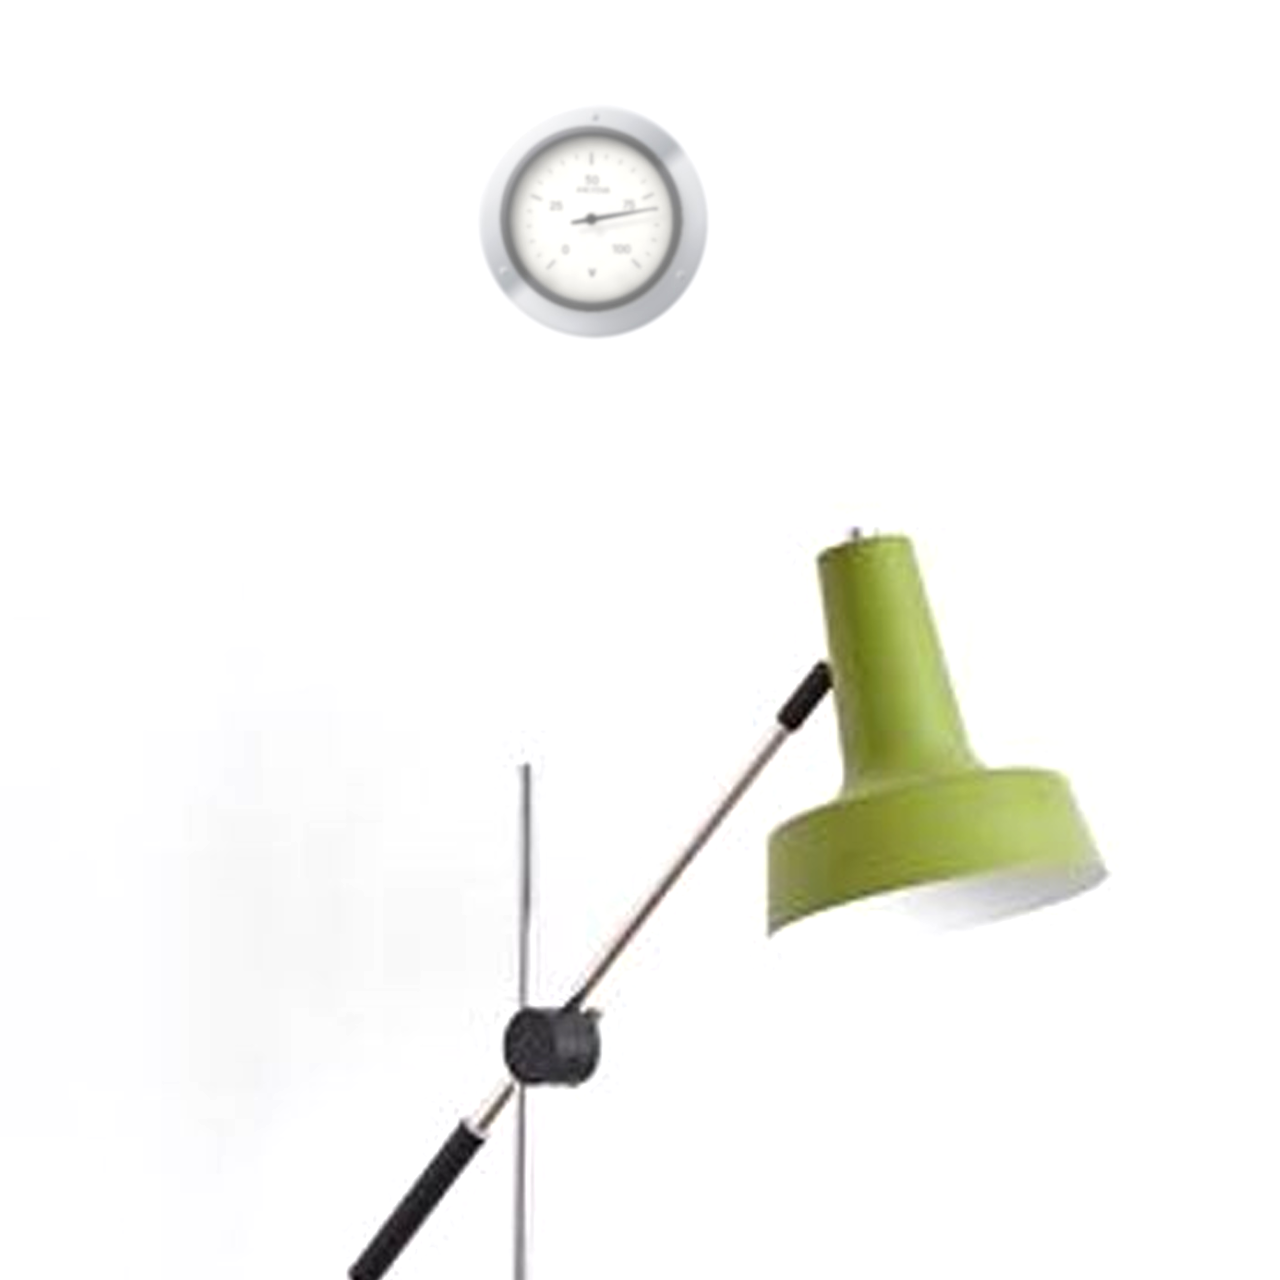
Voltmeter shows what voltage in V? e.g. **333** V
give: **80** V
